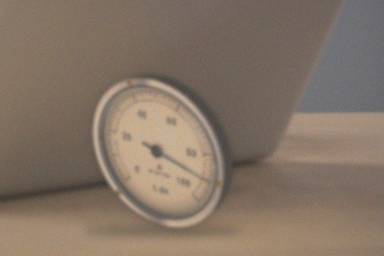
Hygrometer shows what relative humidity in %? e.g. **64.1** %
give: **90** %
